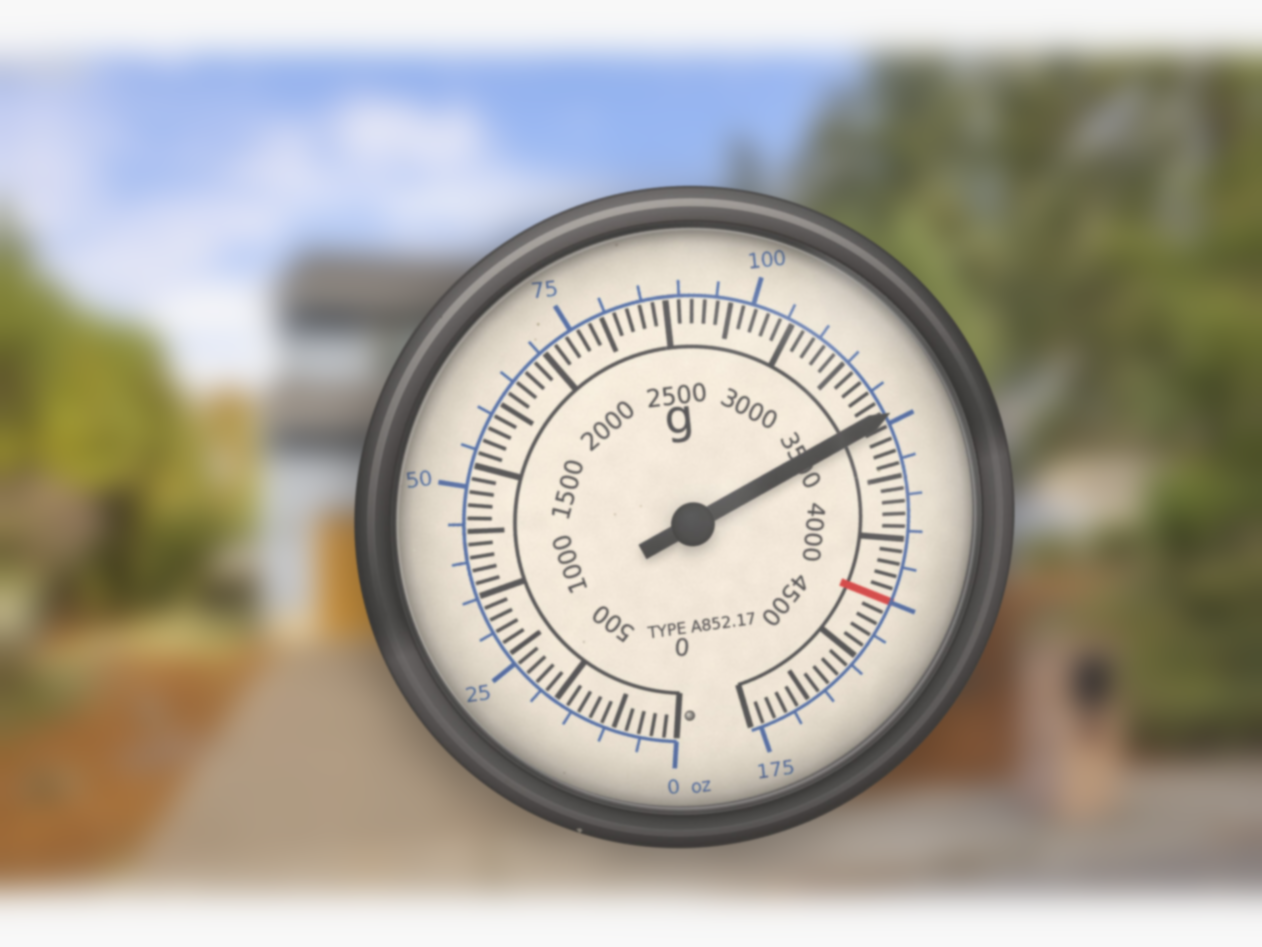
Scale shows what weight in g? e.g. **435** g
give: **3500** g
